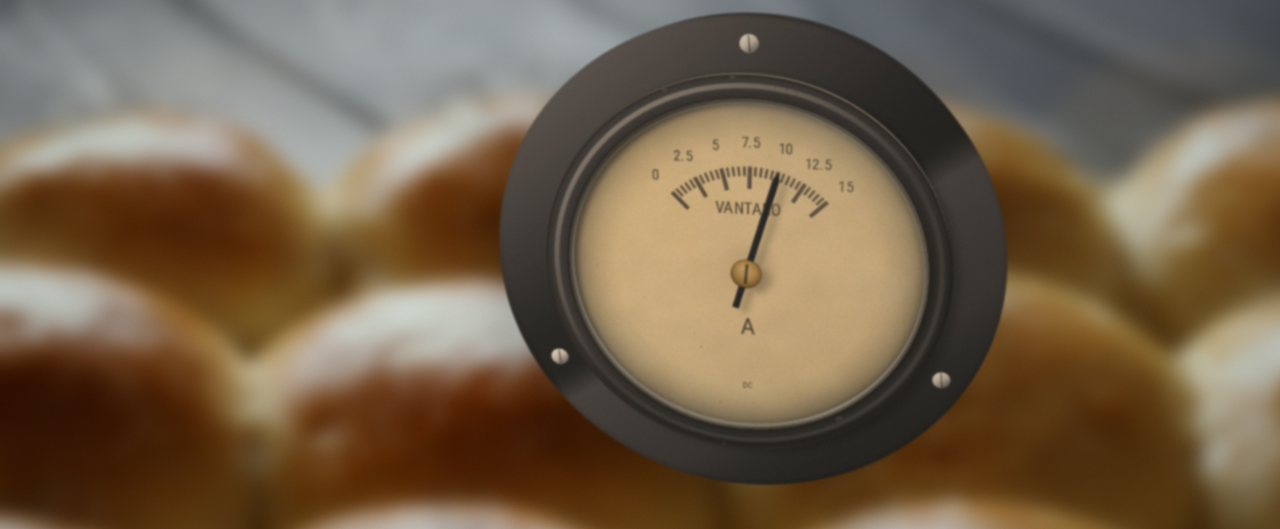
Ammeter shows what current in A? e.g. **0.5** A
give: **10** A
